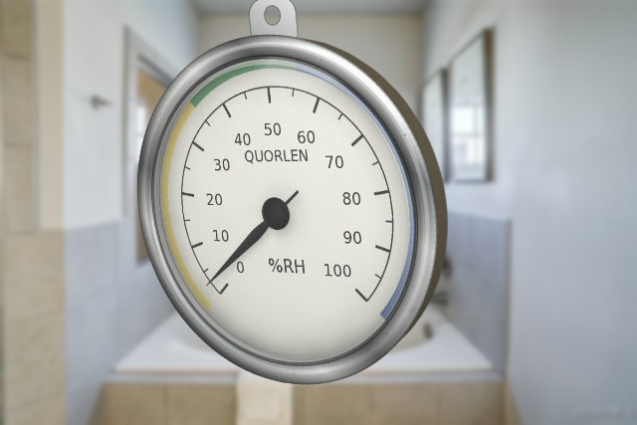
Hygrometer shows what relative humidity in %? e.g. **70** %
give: **2.5** %
